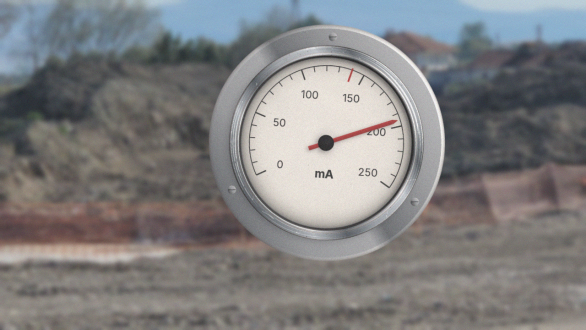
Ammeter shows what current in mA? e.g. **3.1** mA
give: **195** mA
